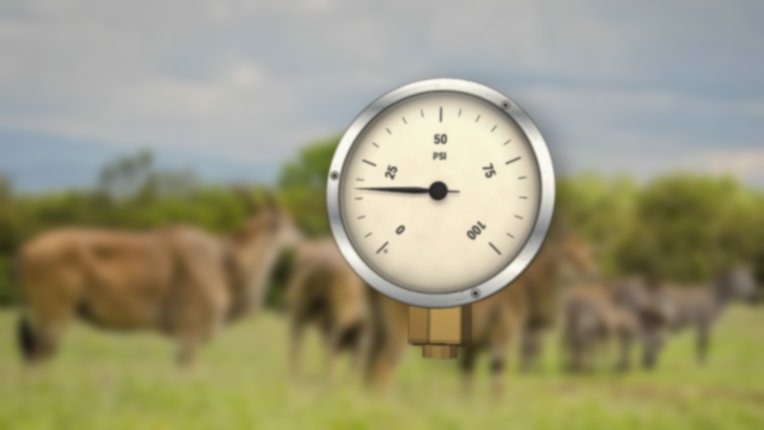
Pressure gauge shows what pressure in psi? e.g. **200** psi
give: **17.5** psi
